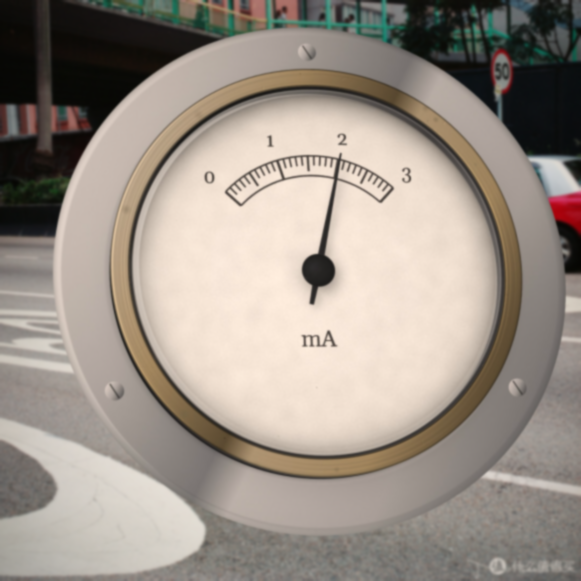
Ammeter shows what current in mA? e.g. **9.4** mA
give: **2** mA
